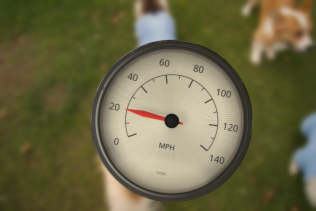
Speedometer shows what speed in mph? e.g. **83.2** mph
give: **20** mph
